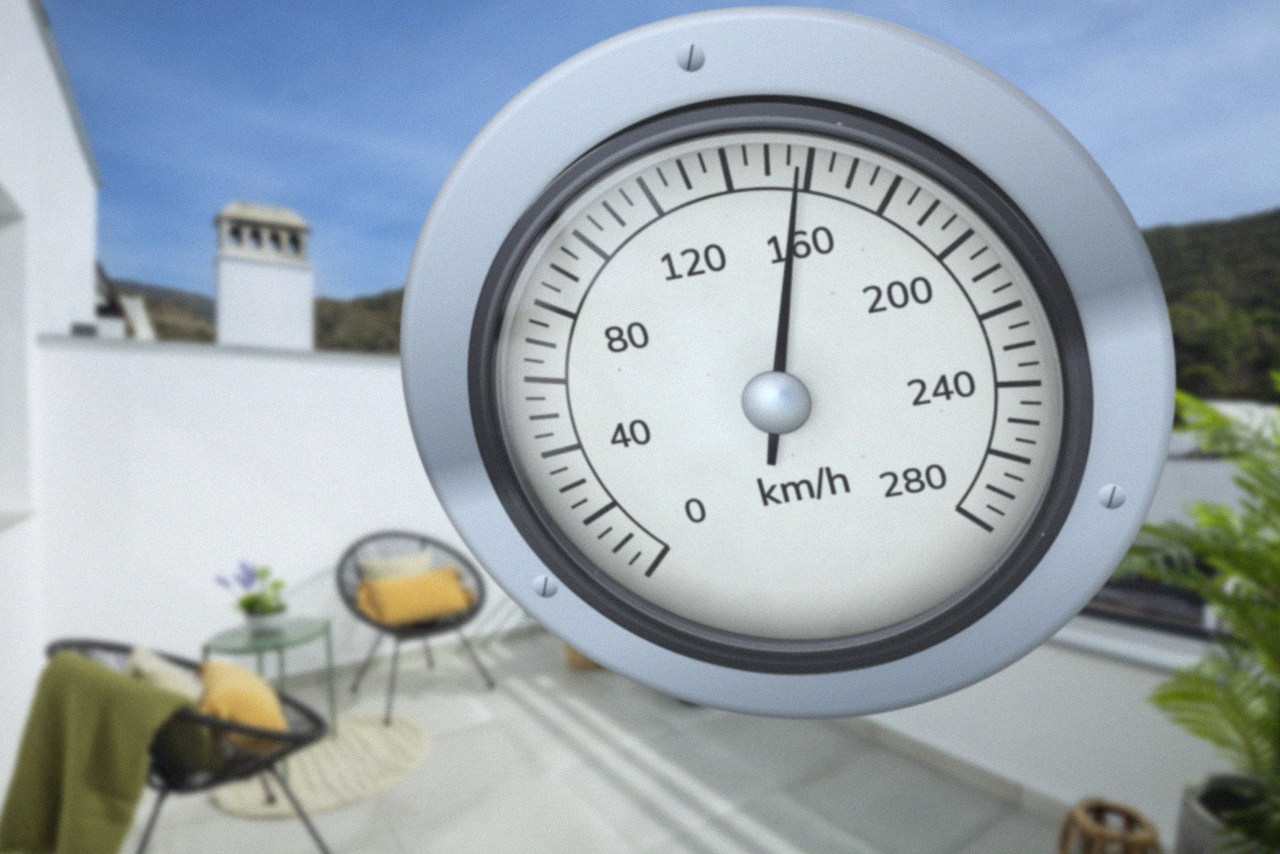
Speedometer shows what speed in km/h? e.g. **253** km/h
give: **157.5** km/h
